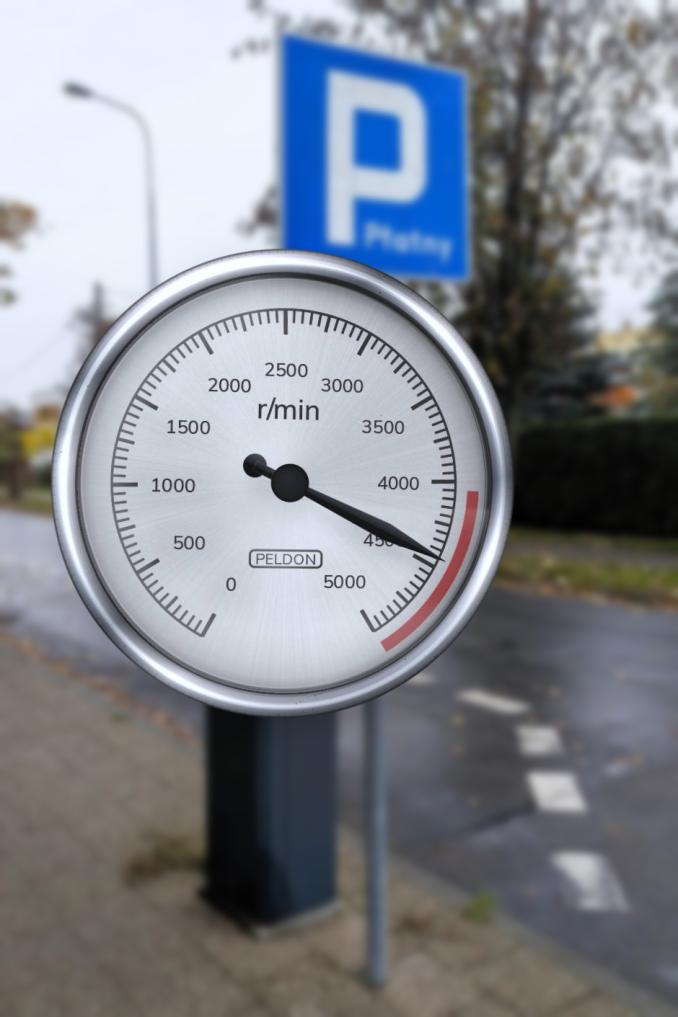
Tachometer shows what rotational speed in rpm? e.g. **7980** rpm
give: **4450** rpm
